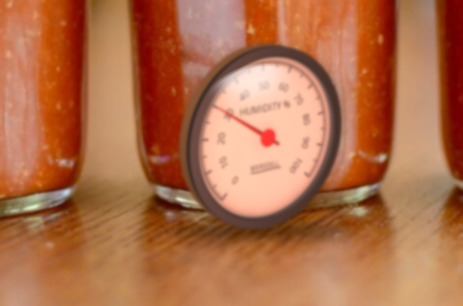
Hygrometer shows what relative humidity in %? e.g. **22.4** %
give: **30** %
